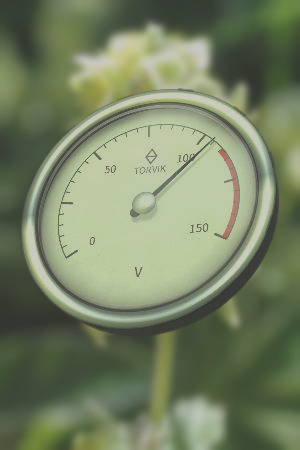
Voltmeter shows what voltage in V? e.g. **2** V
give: **105** V
